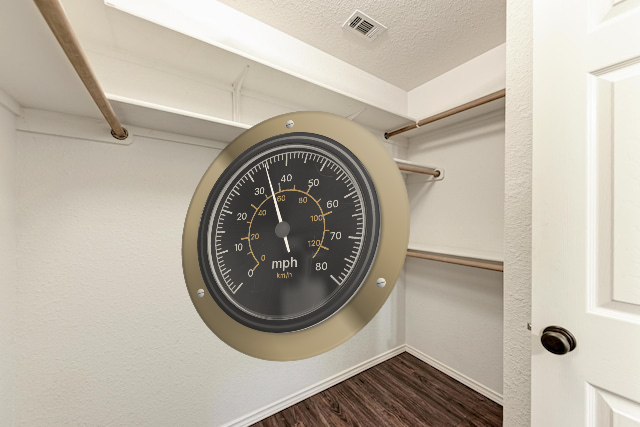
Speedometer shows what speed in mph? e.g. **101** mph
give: **35** mph
